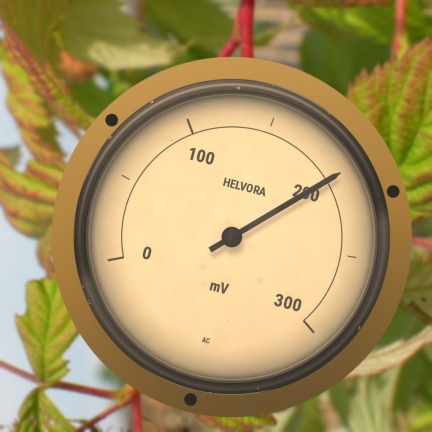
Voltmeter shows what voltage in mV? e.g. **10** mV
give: **200** mV
